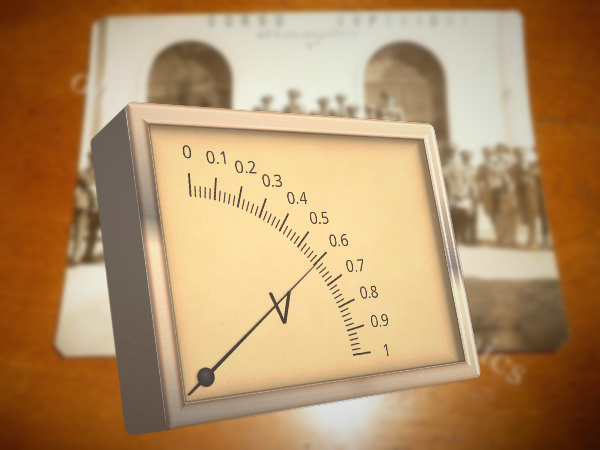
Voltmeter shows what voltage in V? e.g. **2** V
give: **0.6** V
